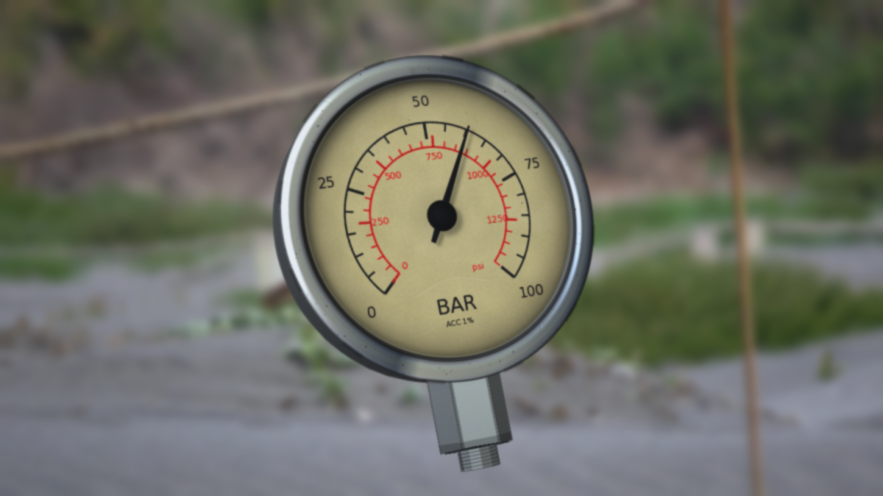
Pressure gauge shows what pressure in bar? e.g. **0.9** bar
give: **60** bar
